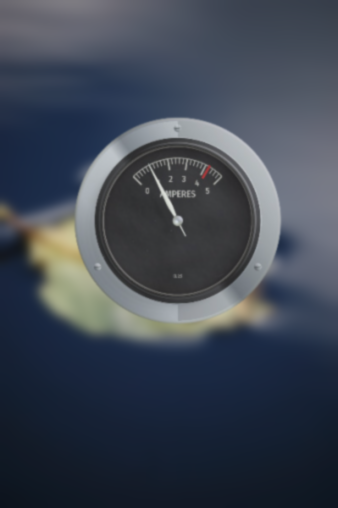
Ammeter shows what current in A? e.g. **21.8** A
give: **1** A
